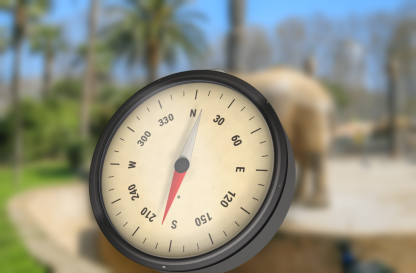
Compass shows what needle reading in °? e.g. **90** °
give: **190** °
